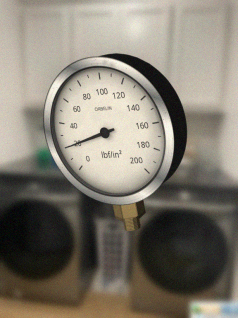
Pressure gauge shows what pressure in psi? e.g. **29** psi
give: **20** psi
